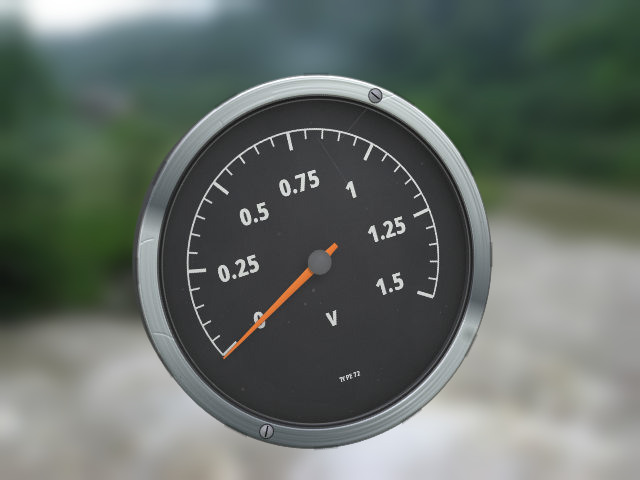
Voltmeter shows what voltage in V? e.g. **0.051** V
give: **0** V
